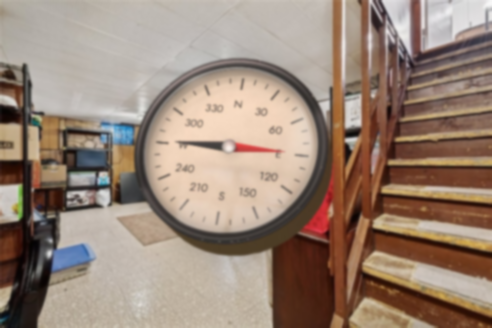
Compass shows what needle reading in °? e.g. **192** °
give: **90** °
